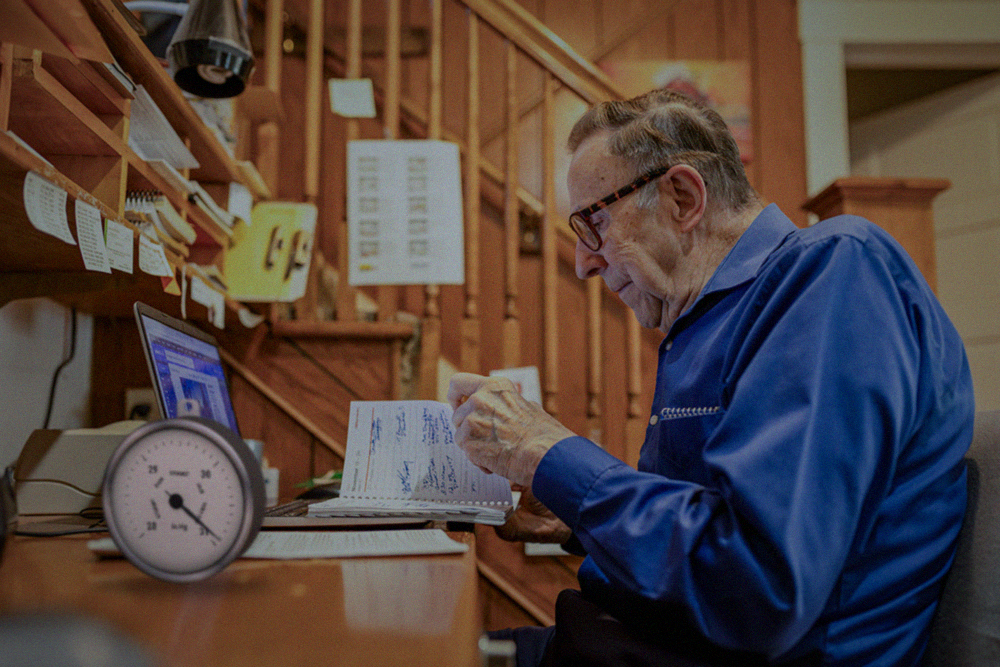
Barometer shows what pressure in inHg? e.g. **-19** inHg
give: **30.9** inHg
